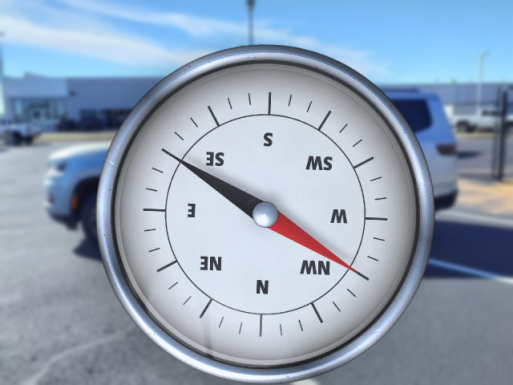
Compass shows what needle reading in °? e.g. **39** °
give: **300** °
